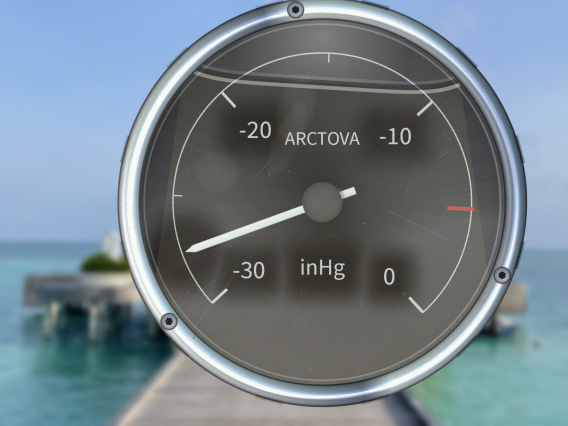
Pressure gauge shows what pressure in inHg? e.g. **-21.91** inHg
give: **-27.5** inHg
